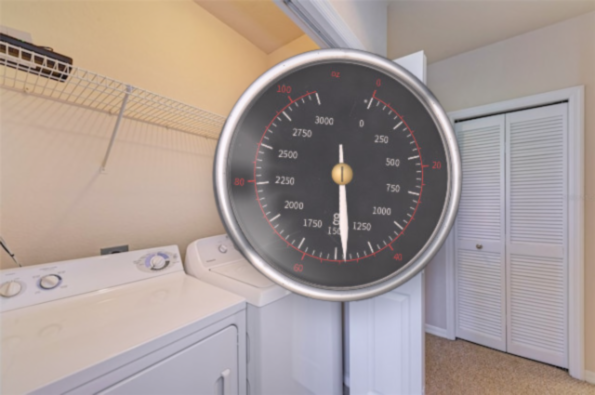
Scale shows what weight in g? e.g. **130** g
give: **1450** g
